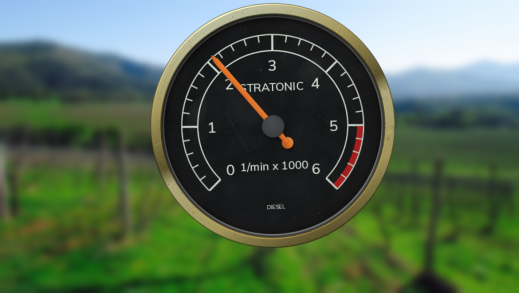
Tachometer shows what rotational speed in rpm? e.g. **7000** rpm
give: **2100** rpm
